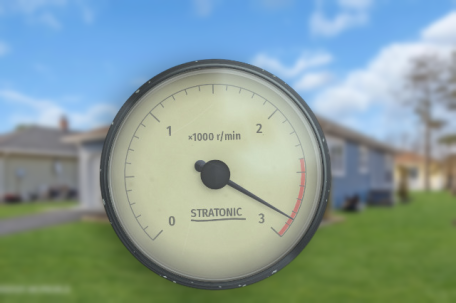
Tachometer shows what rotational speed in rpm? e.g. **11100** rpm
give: **2850** rpm
